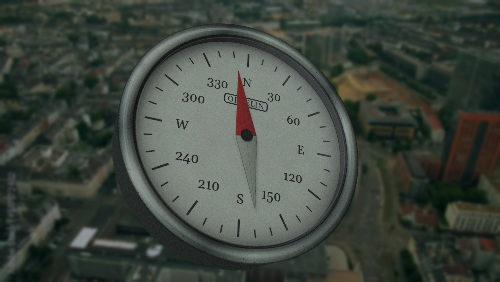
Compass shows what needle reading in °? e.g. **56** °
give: **350** °
